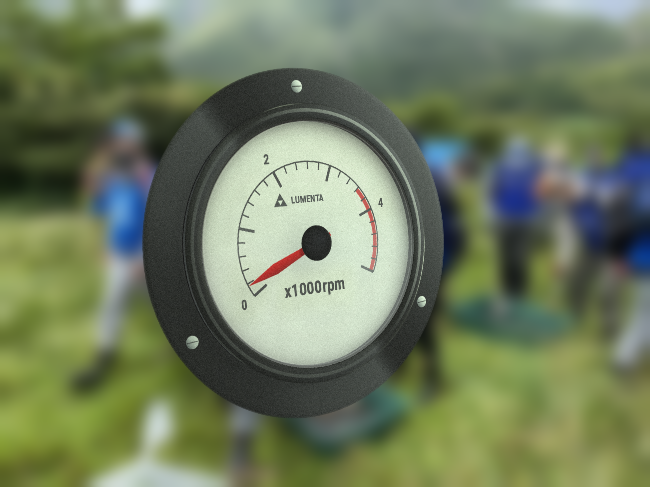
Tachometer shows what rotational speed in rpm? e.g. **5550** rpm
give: **200** rpm
